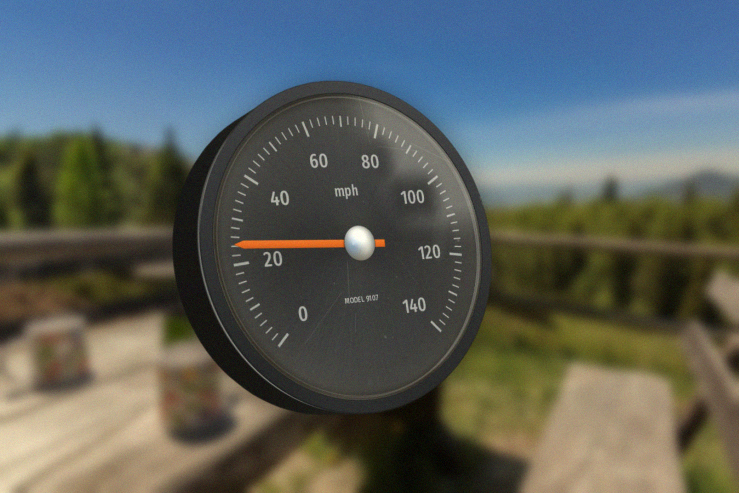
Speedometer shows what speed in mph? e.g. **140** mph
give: **24** mph
